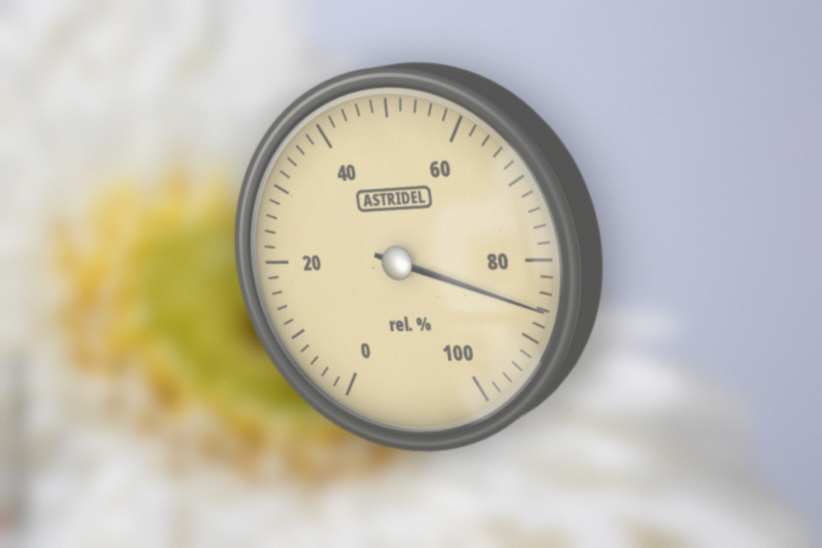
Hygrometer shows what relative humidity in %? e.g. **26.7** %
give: **86** %
